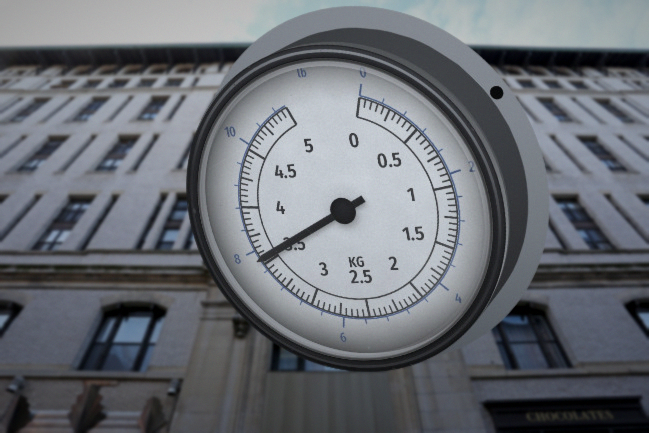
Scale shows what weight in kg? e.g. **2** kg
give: **3.55** kg
